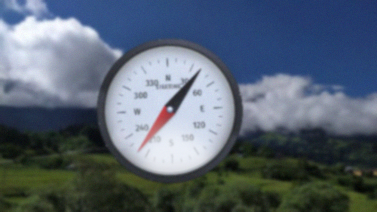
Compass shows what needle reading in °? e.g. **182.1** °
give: **220** °
